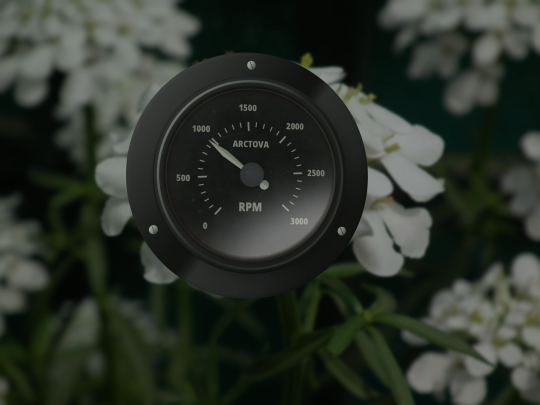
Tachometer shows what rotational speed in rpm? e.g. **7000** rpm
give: **950** rpm
